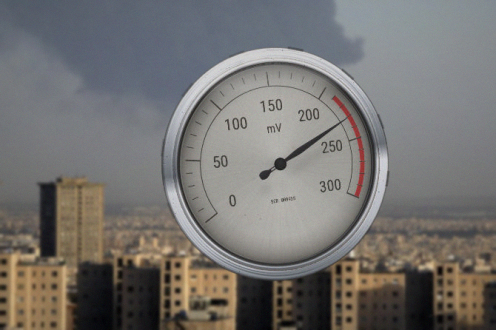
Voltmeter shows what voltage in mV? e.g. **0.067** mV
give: **230** mV
